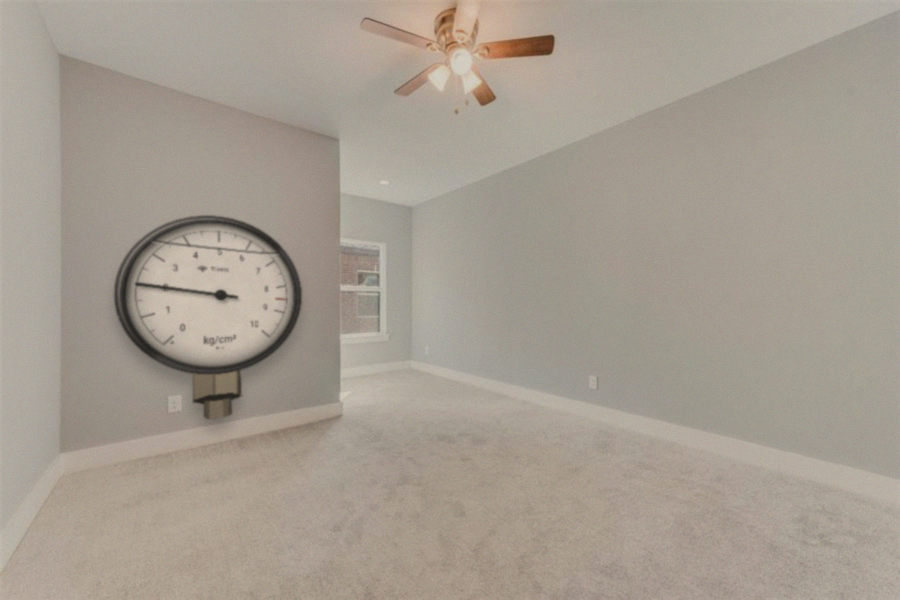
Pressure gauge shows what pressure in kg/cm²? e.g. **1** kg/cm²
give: **2** kg/cm²
